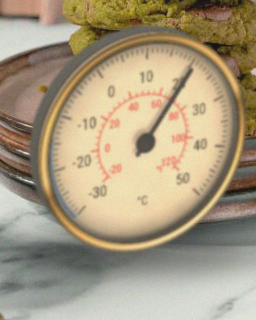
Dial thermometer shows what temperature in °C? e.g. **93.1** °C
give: **20** °C
